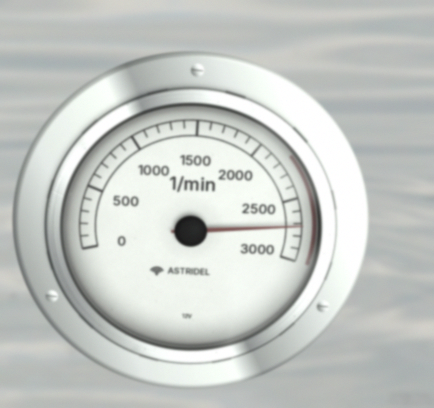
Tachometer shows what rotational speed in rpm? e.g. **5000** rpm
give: **2700** rpm
